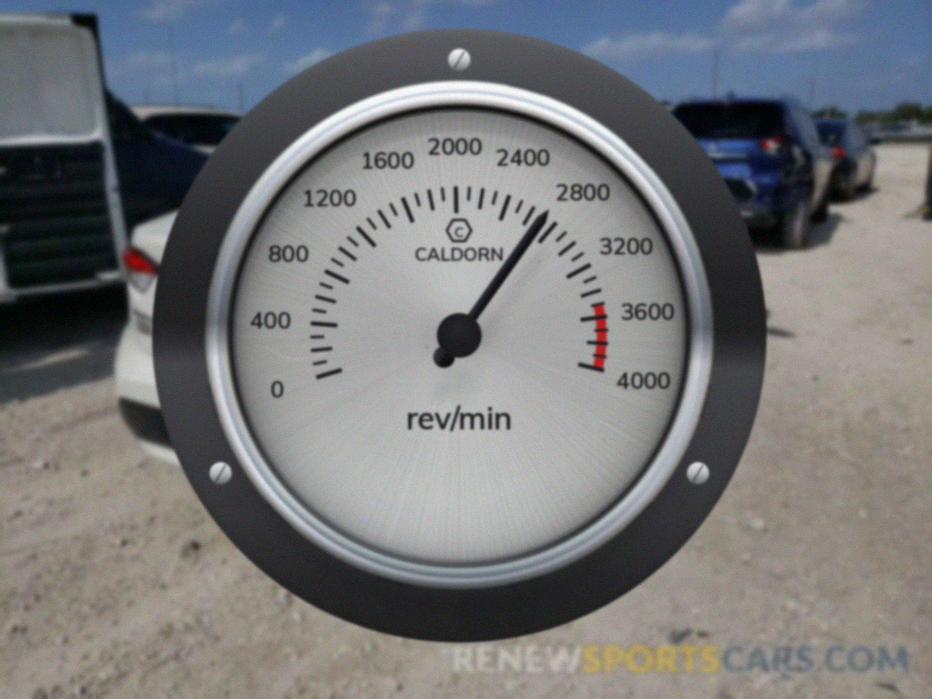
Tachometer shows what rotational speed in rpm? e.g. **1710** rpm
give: **2700** rpm
